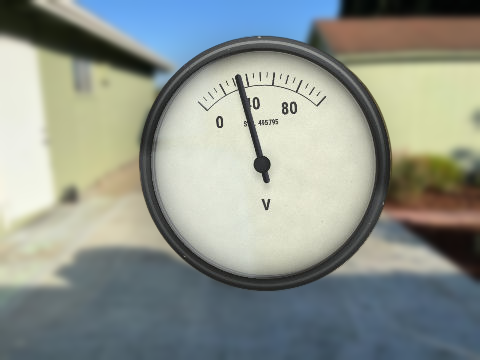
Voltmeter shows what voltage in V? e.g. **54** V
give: **35** V
